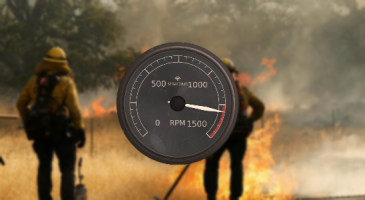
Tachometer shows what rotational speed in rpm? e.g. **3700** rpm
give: **1300** rpm
